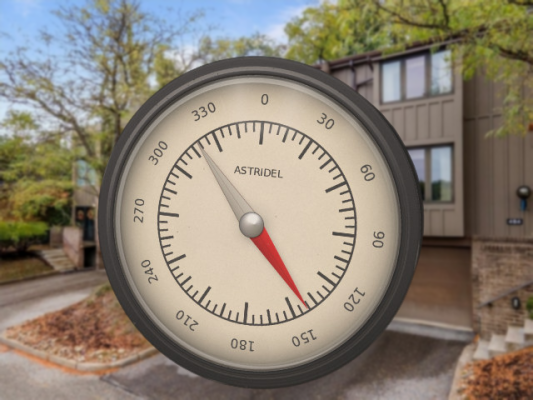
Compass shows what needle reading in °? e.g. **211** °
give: **140** °
